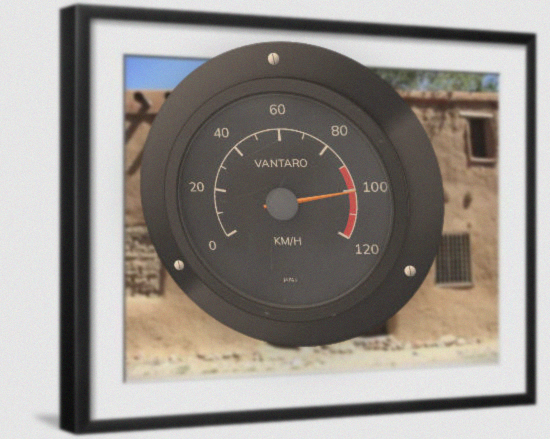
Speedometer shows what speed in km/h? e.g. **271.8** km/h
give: **100** km/h
